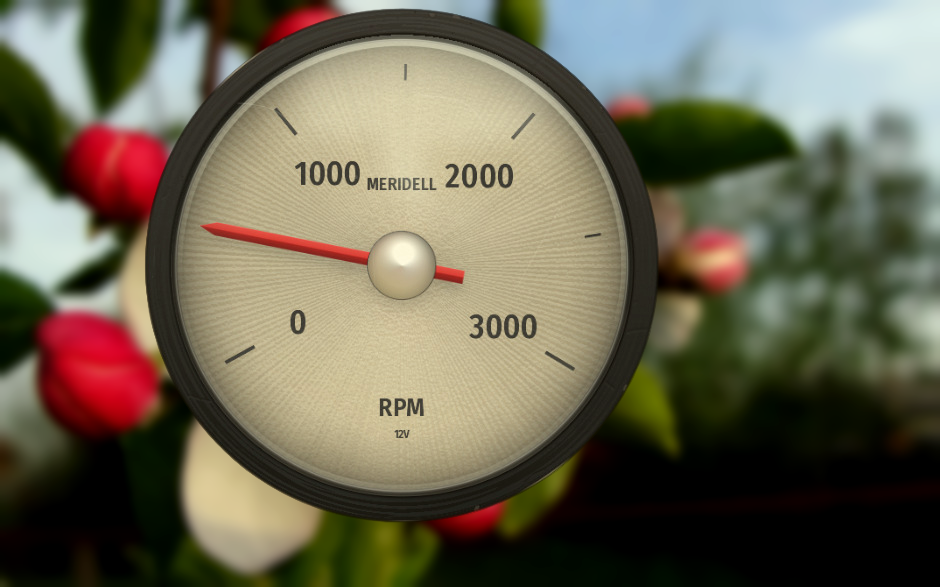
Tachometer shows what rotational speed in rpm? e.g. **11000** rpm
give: **500** rpm
